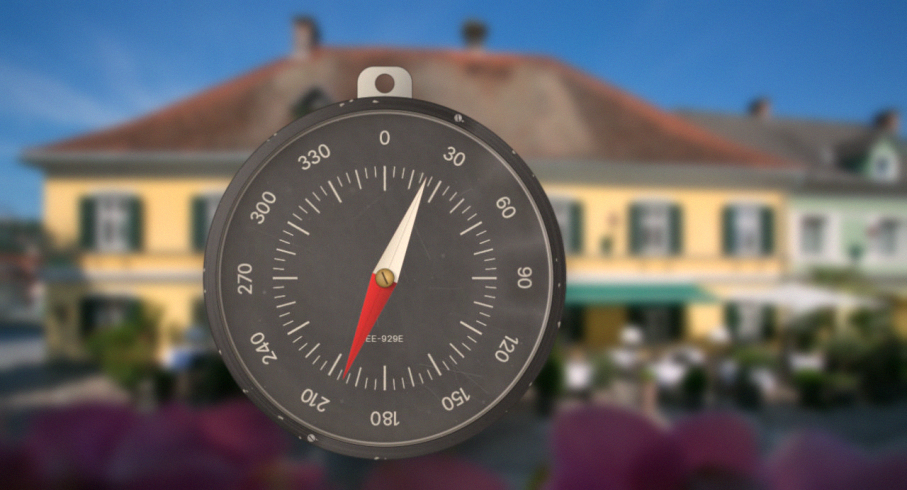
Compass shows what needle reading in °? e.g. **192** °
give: **202.5** °
